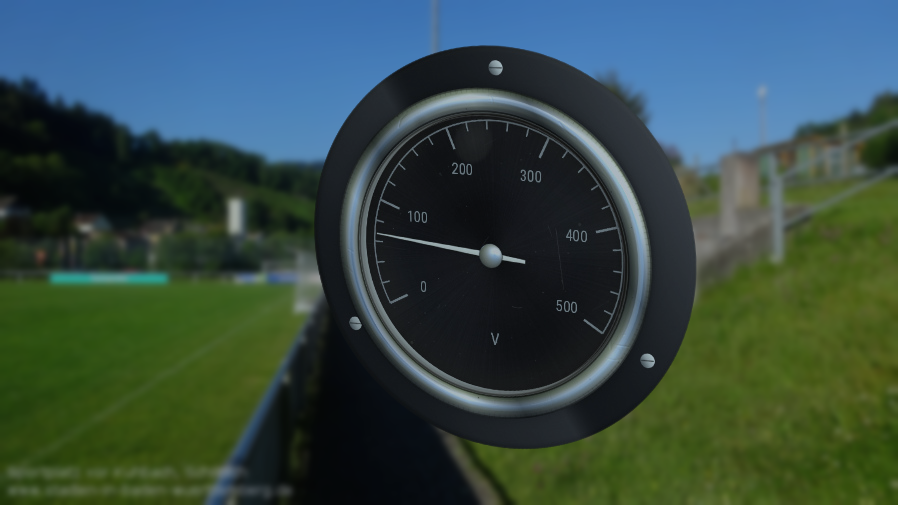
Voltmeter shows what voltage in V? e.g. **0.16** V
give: **70** V
